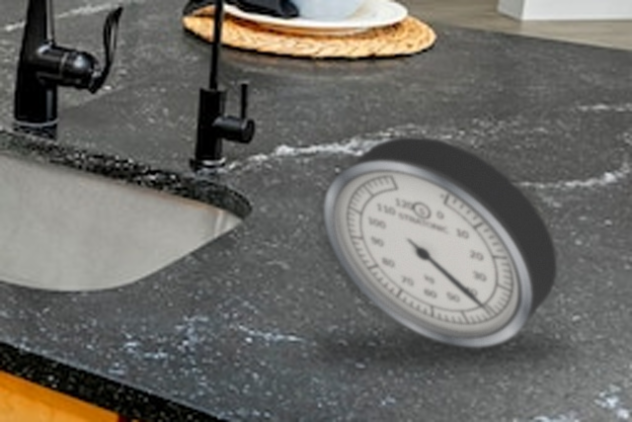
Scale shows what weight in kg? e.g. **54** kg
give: **40** kg
